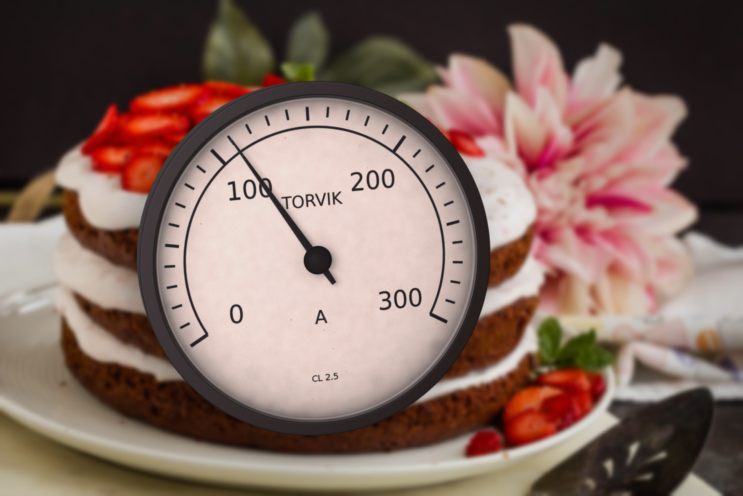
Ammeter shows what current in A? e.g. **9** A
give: **110** A
